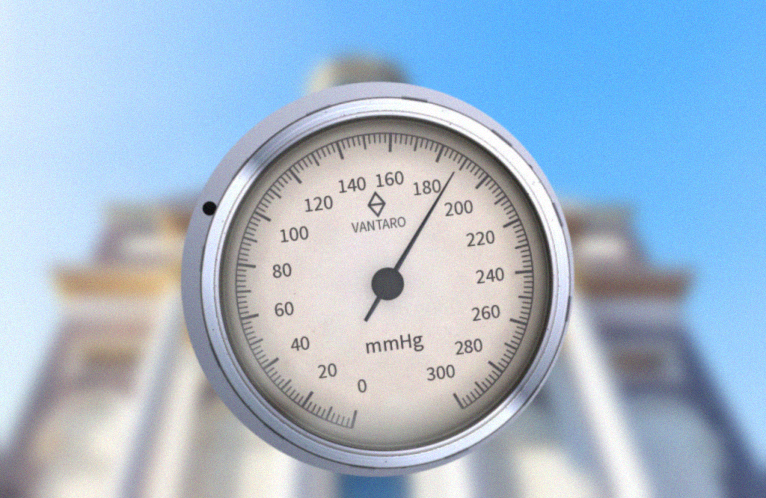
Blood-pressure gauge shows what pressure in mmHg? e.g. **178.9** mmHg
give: **188** mmHg
